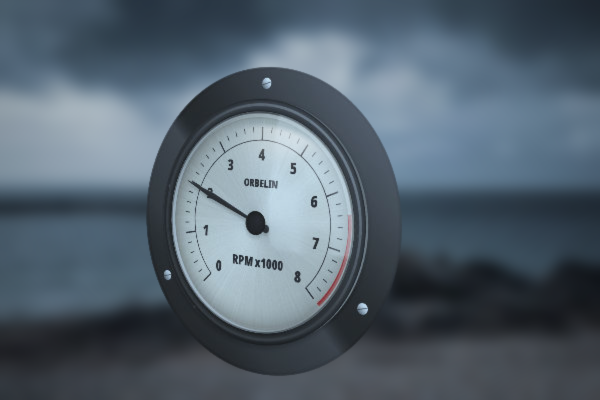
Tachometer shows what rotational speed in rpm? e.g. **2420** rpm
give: **2000** rpm
